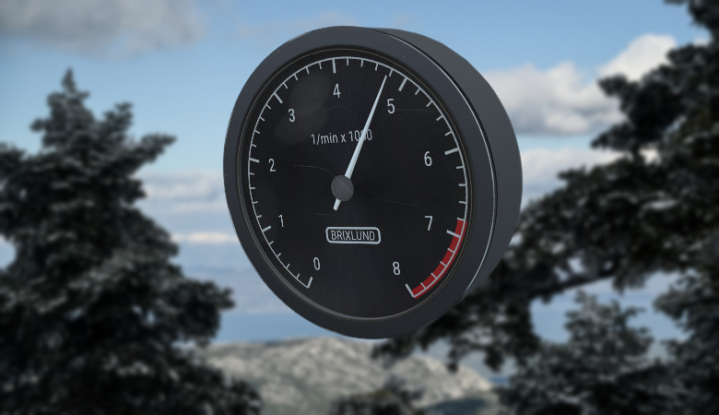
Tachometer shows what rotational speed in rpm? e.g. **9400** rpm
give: **4800** rpm
